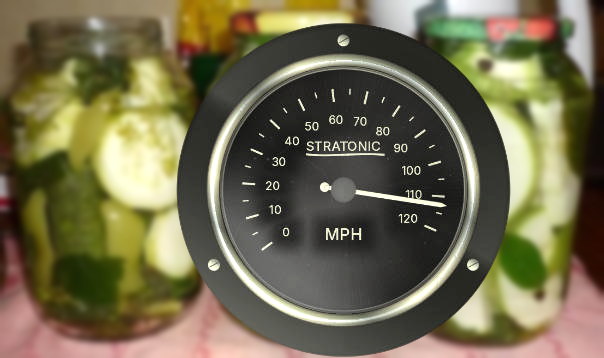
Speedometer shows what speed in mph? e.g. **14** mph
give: **112.5** mph
